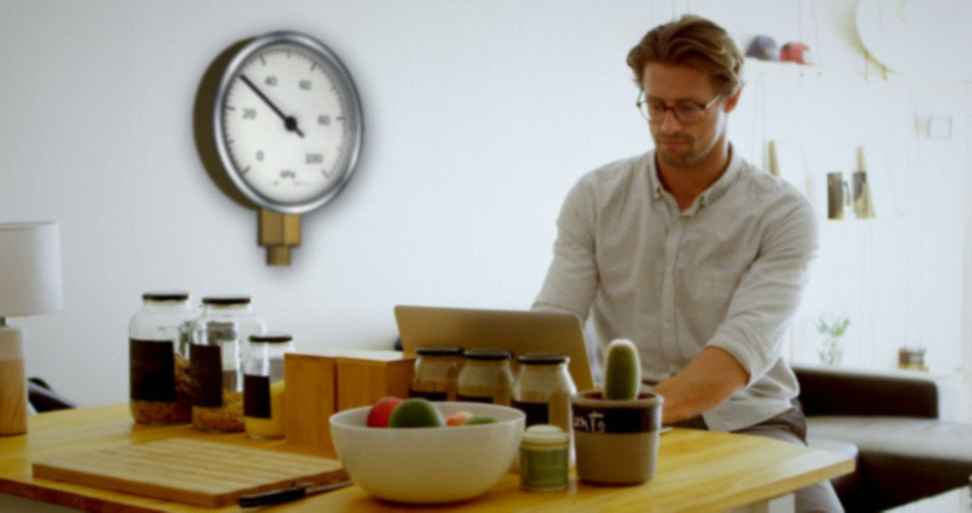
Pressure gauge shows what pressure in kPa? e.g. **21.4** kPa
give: **30** kPa
